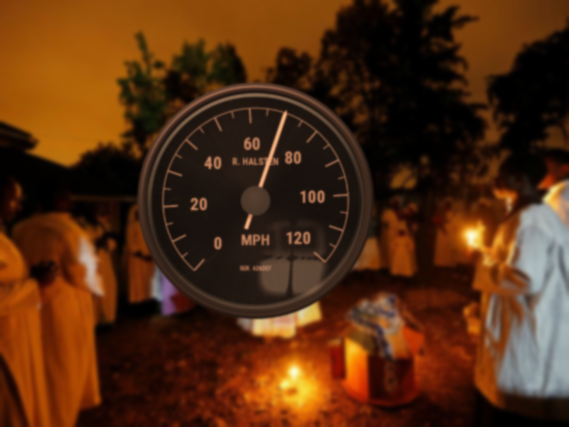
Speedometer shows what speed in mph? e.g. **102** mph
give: **70** mph
